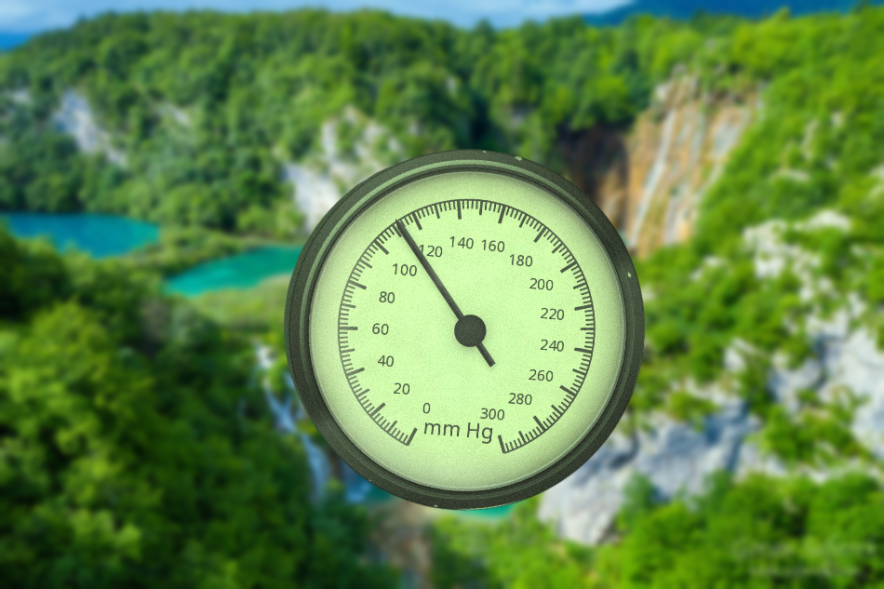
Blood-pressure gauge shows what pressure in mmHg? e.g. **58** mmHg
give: **112** mmHg
